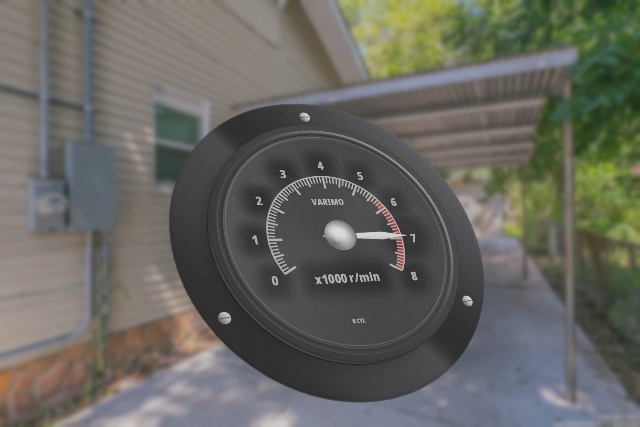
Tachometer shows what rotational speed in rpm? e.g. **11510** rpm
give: **7000** rpm
